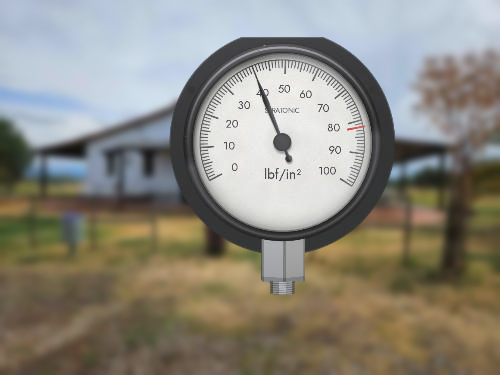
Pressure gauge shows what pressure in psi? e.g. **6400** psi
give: **40** psi
